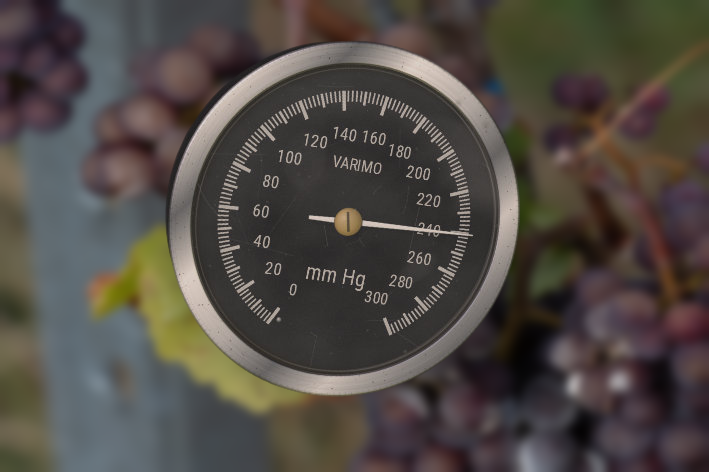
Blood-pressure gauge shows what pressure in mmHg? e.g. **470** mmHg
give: **240** mmHg
